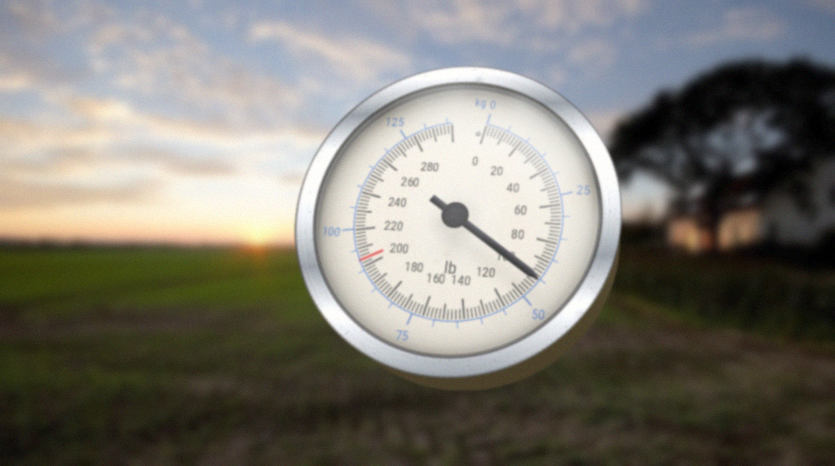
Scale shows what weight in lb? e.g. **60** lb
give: **100** lb
